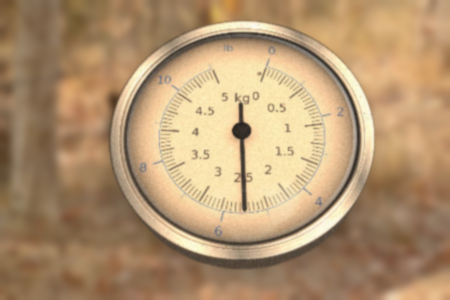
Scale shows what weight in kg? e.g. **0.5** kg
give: **2.5** kg
